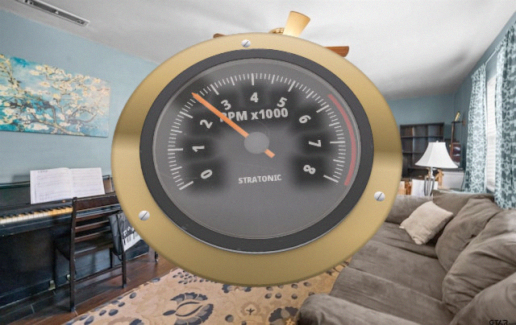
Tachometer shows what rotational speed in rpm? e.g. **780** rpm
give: **2500** rpm
